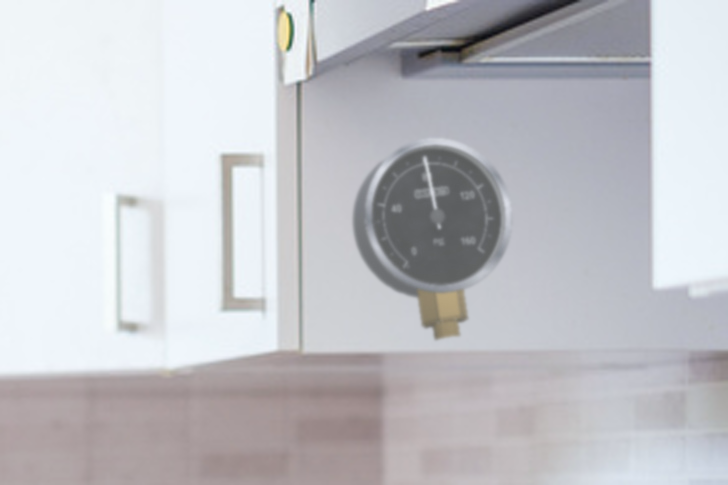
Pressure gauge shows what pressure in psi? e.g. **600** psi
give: **80** psi
